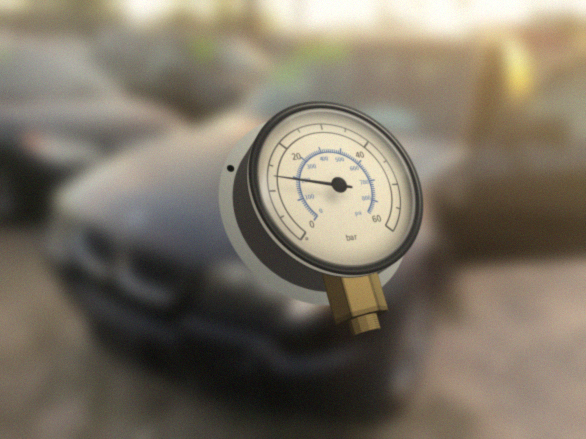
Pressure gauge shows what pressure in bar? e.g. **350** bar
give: **12.5** bar
